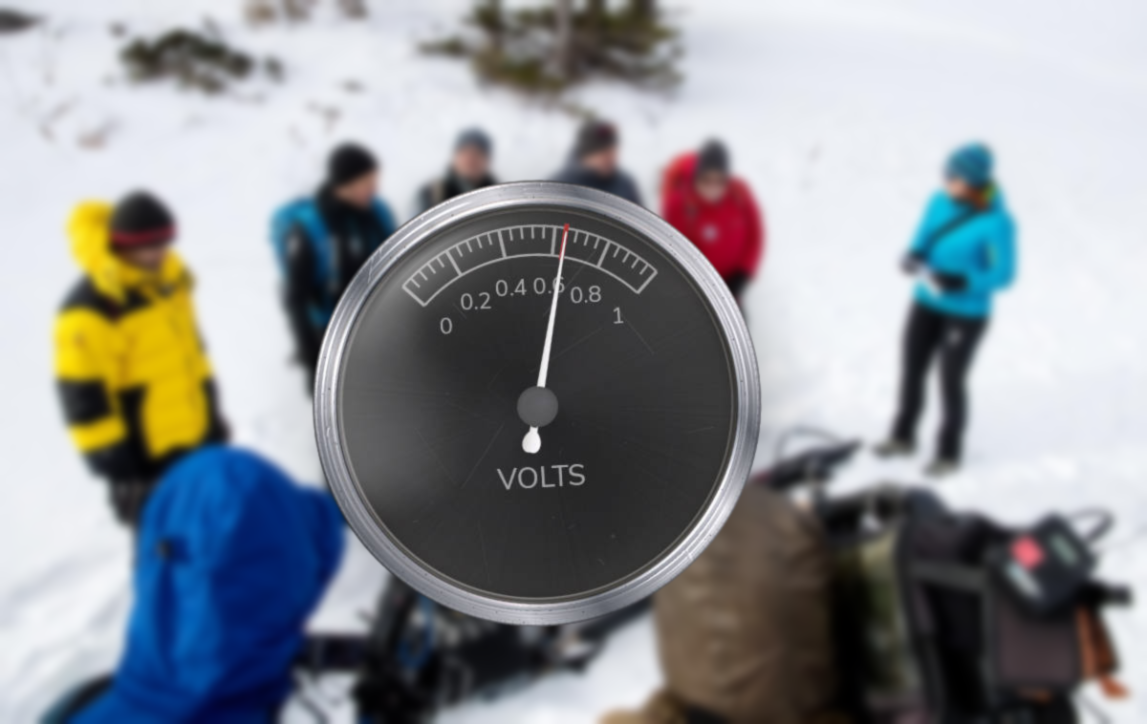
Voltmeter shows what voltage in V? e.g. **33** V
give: **0.64** V
